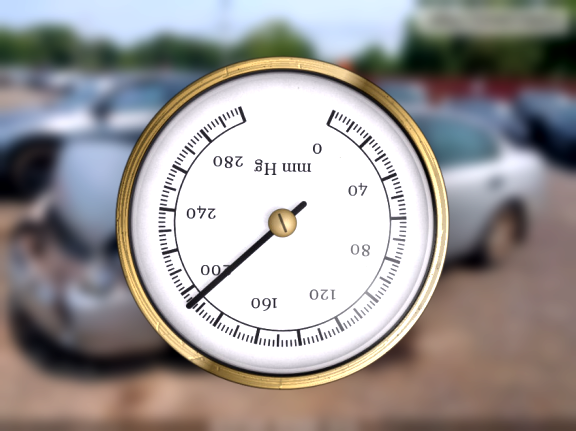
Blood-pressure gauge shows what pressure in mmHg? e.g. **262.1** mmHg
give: **194** mmHg
